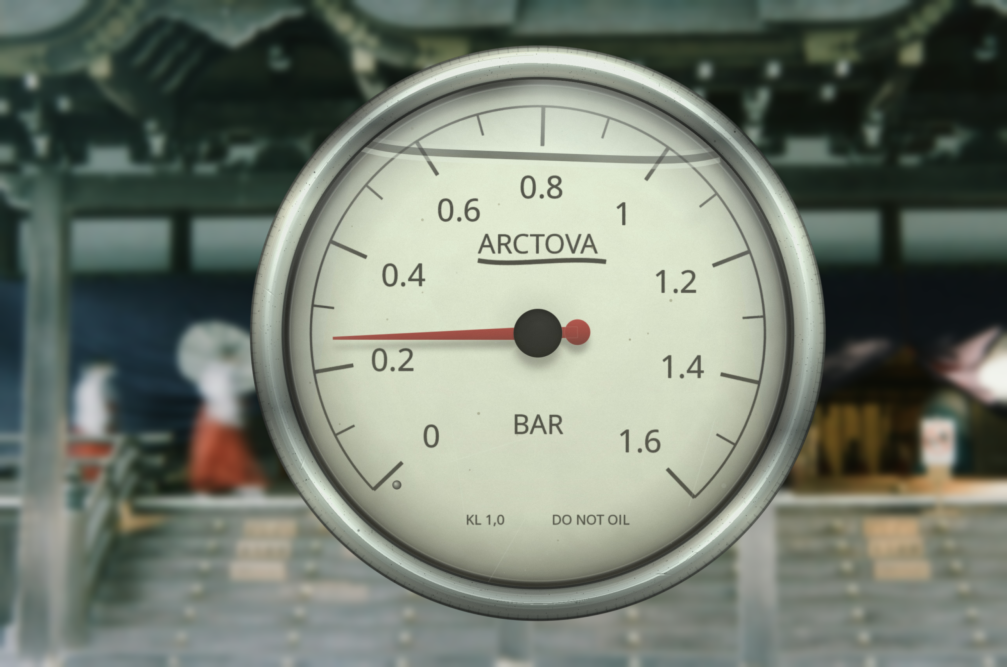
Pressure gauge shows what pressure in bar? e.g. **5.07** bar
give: **0.25** bar
